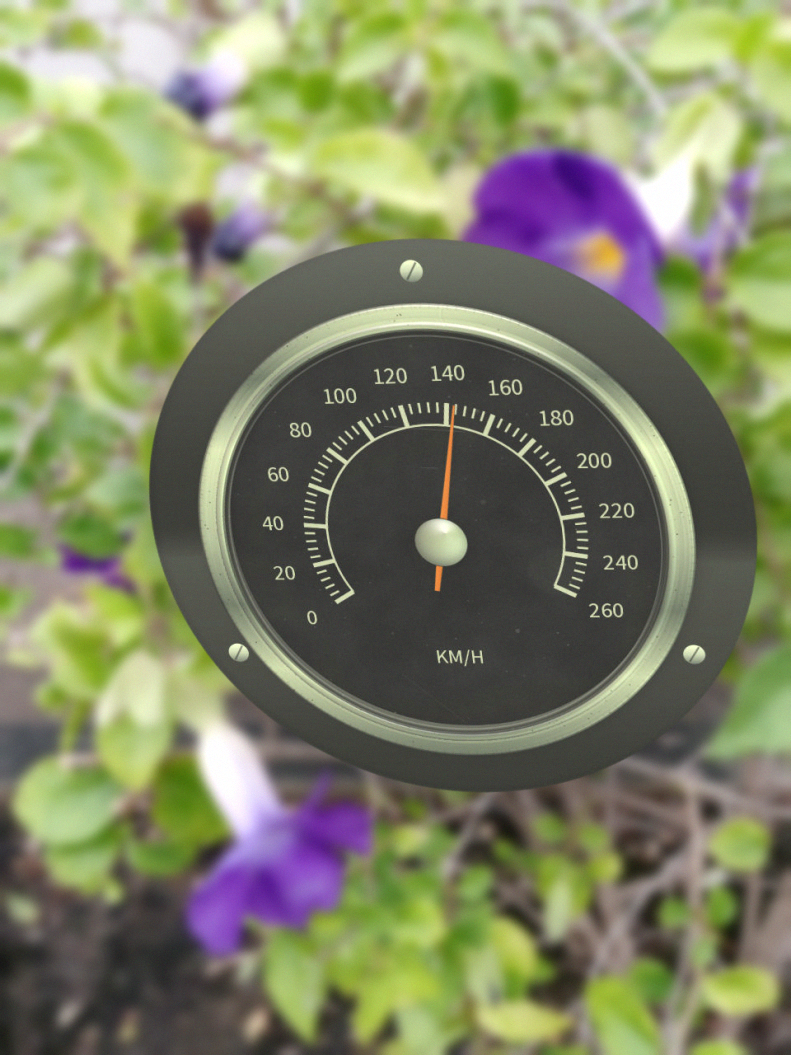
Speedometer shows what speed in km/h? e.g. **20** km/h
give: **144** km/h
